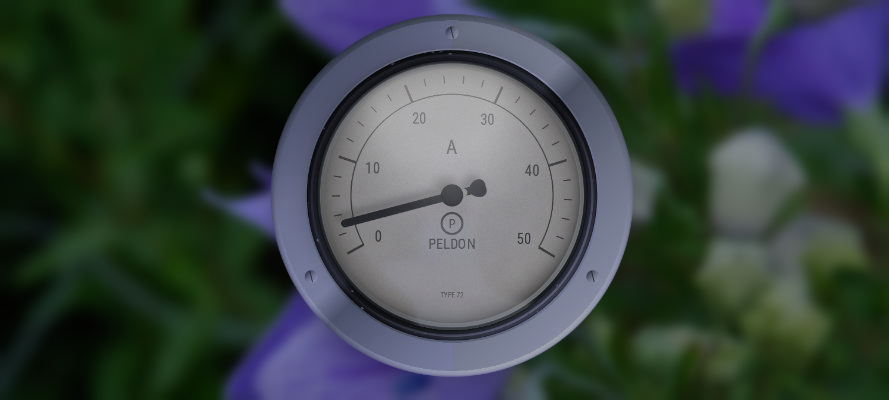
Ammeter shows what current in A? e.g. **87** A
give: **3** A
